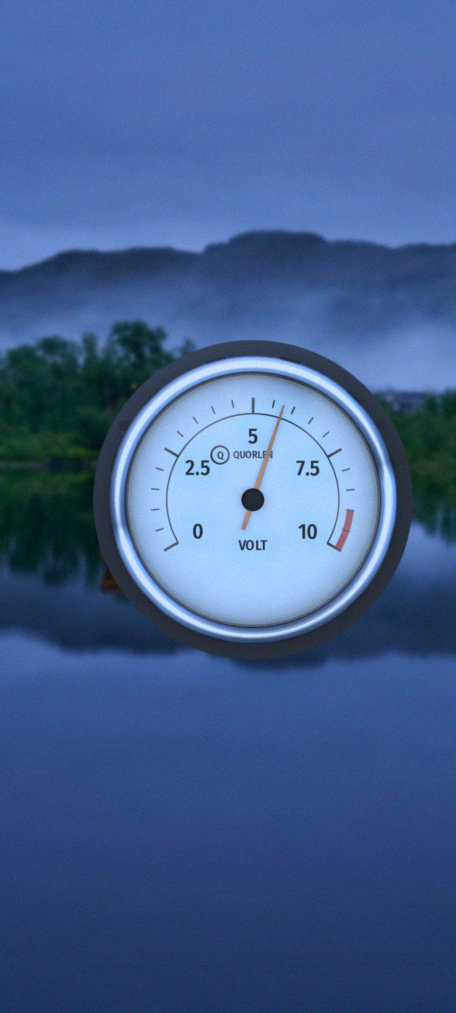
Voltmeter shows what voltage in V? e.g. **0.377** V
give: **5.75** V
